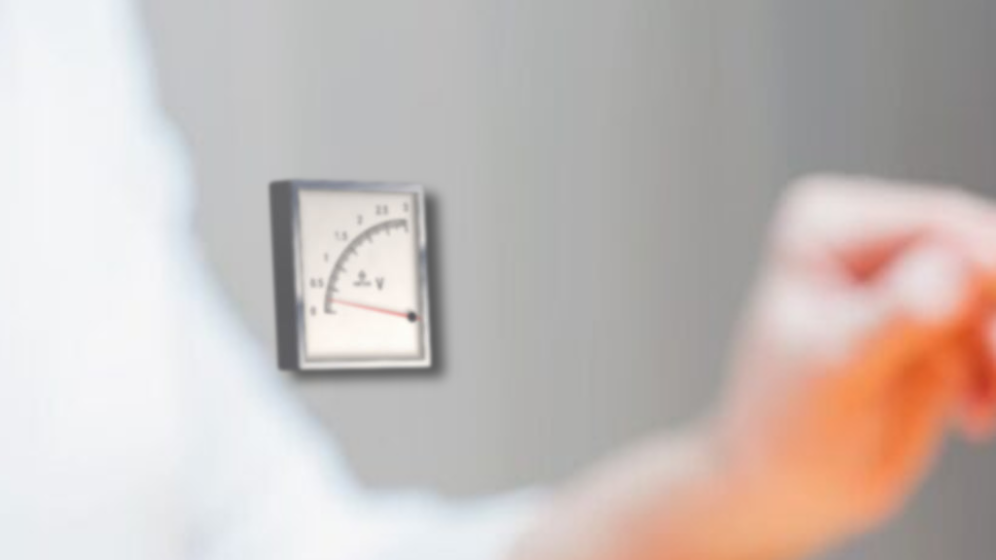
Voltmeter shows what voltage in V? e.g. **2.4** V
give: **0.25** V
